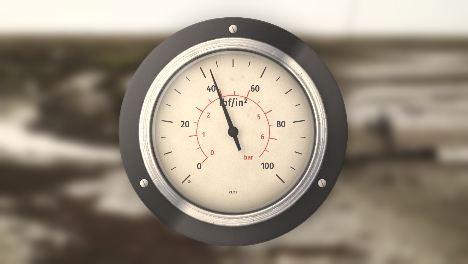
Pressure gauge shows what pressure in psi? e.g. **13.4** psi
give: **42.5** psi
